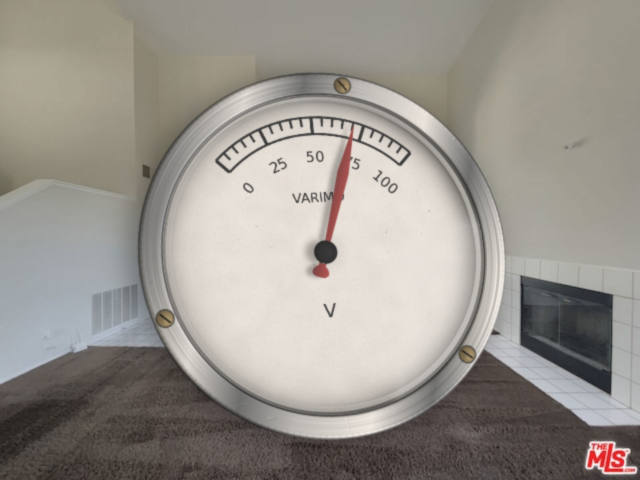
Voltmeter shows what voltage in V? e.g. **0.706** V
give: **70** V
